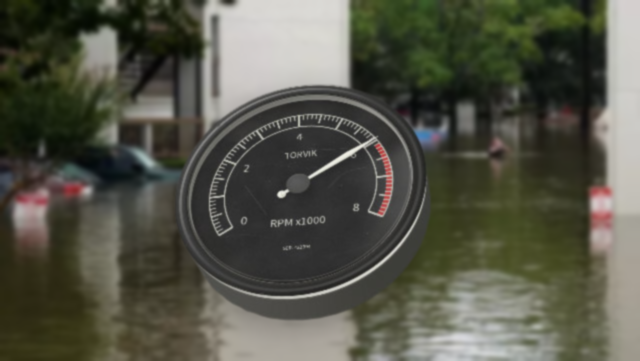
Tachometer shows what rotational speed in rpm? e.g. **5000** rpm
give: **6000** rpm
